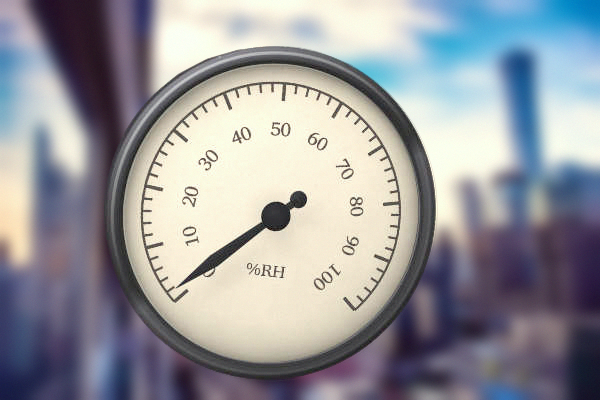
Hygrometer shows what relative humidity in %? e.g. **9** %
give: **2** %
